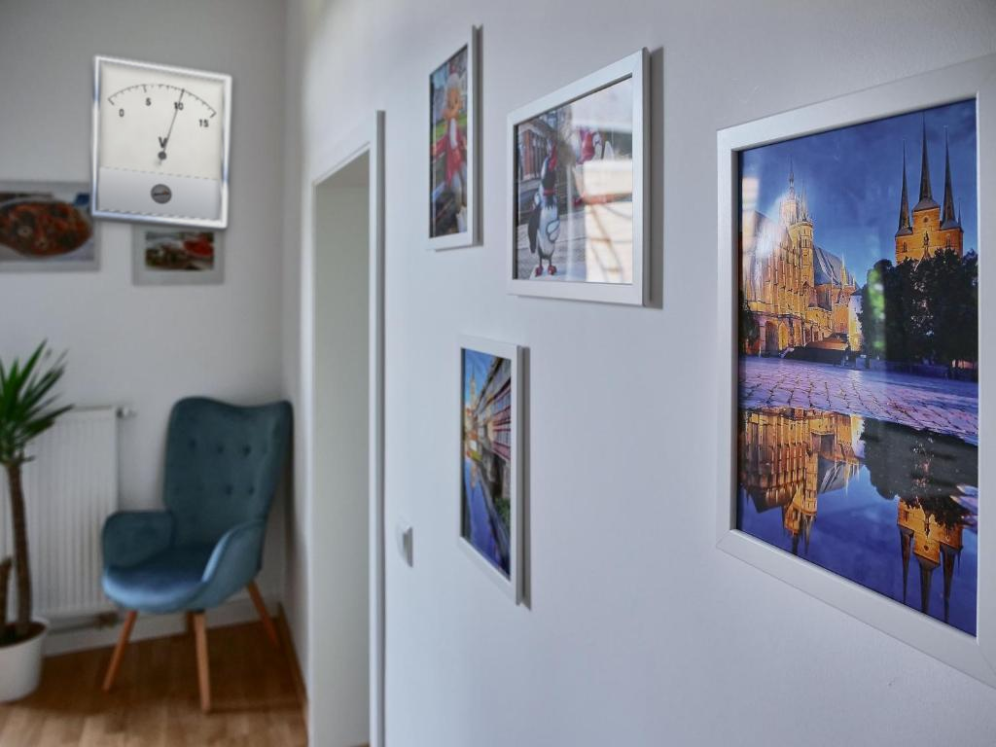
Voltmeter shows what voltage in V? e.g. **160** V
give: **10** V
